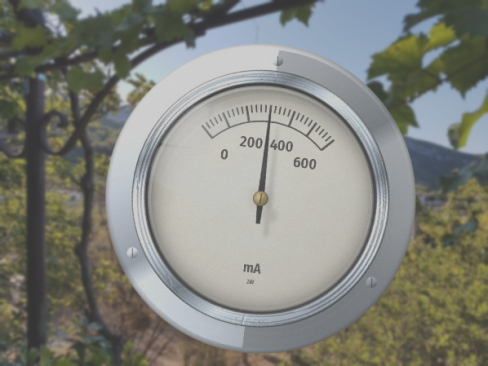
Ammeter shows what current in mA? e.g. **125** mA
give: **300** mA
